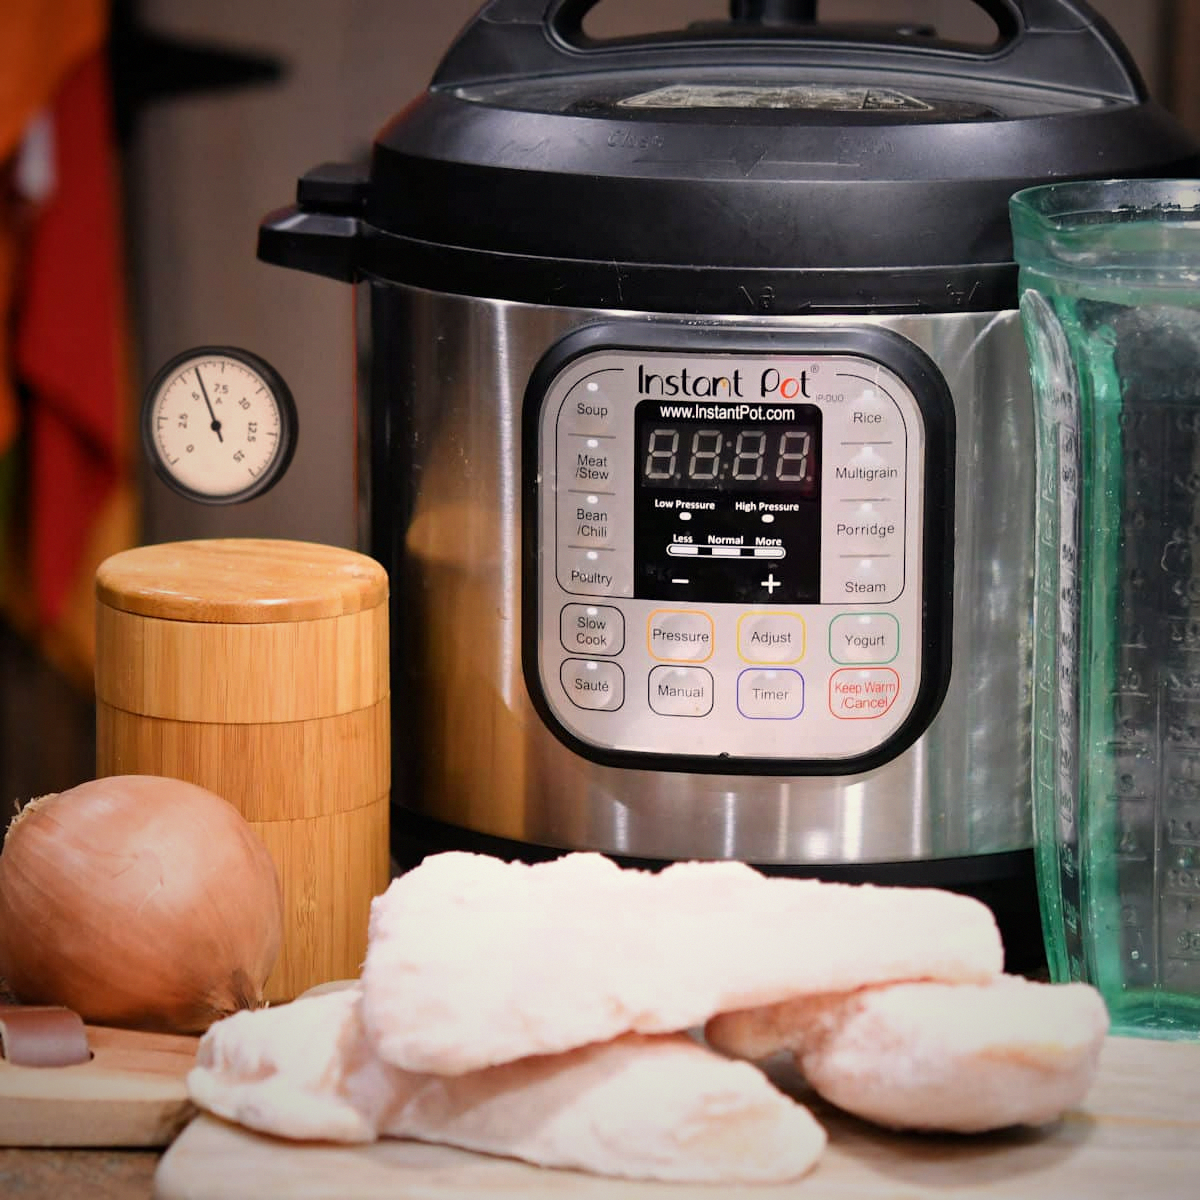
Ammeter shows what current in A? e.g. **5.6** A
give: **6** A
